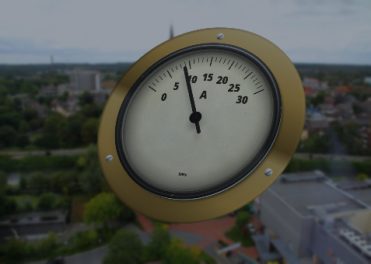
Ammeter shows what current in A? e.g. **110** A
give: **9** A
